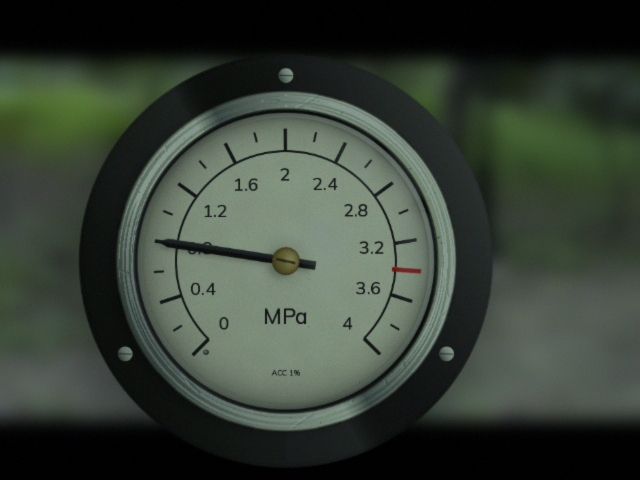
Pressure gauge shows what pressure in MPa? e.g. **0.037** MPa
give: **0.8** MPa
